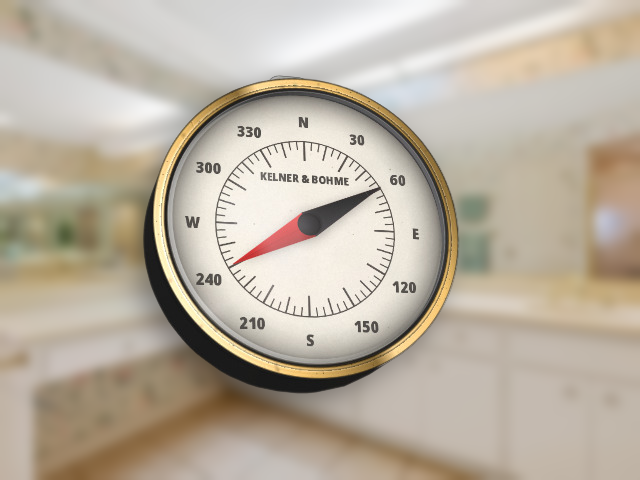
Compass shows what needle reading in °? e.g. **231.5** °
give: **240** °
